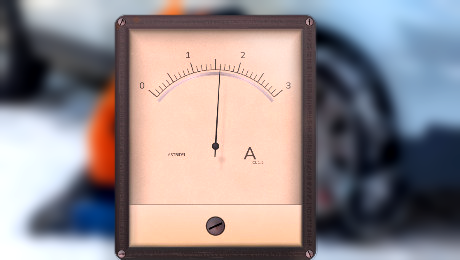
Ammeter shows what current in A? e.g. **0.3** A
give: **1.6** A
